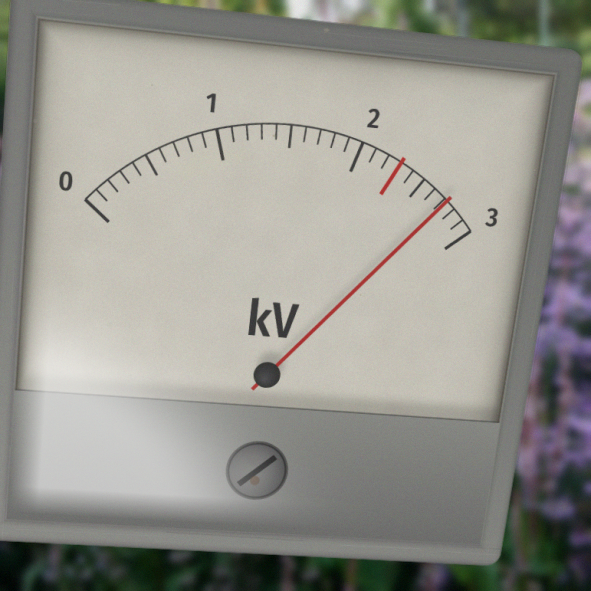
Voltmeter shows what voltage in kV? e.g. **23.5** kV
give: **2.7** kV
